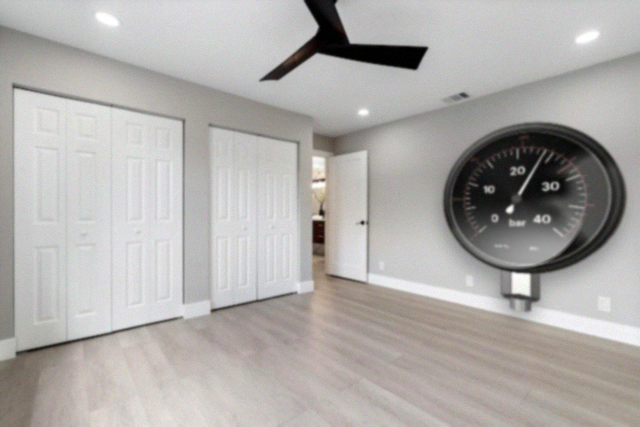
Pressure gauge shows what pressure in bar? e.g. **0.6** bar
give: **24** bar
